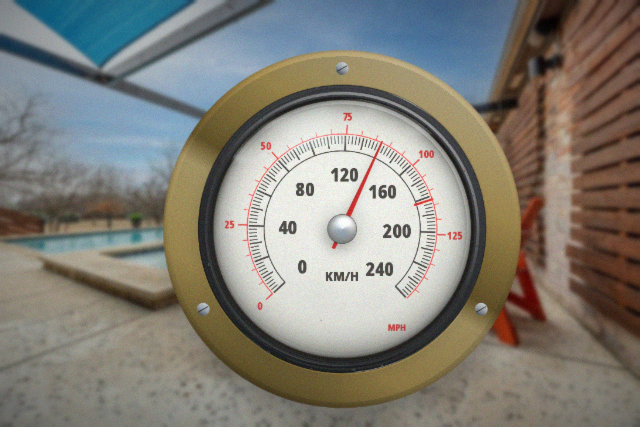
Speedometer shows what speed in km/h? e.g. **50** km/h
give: **140** km/h
